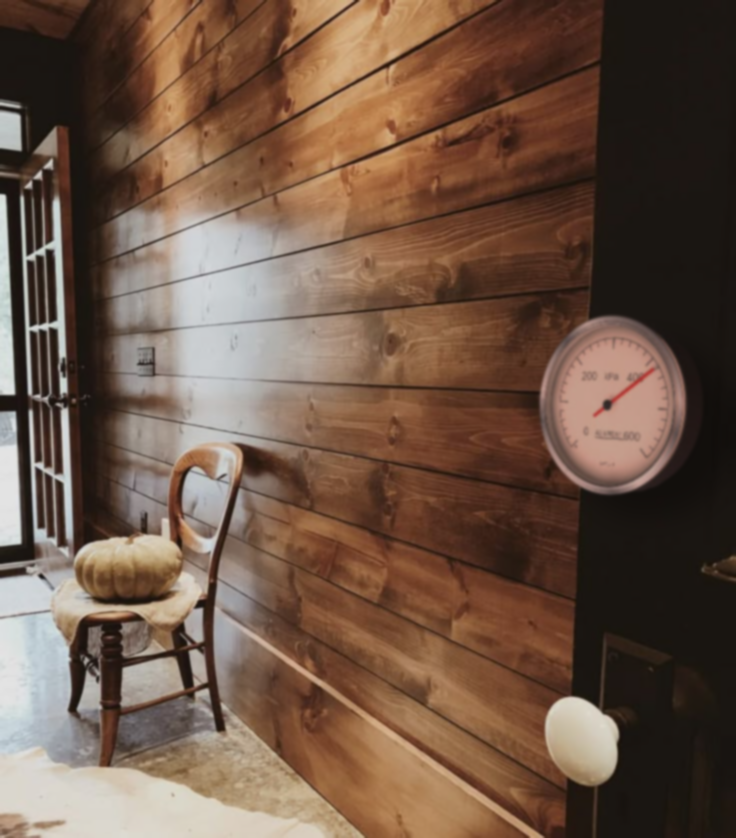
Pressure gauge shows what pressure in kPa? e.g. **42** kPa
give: **420** kPa
